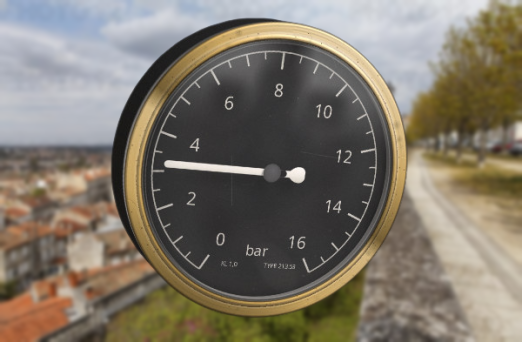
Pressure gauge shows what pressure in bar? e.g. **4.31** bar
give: **3.25** bar
